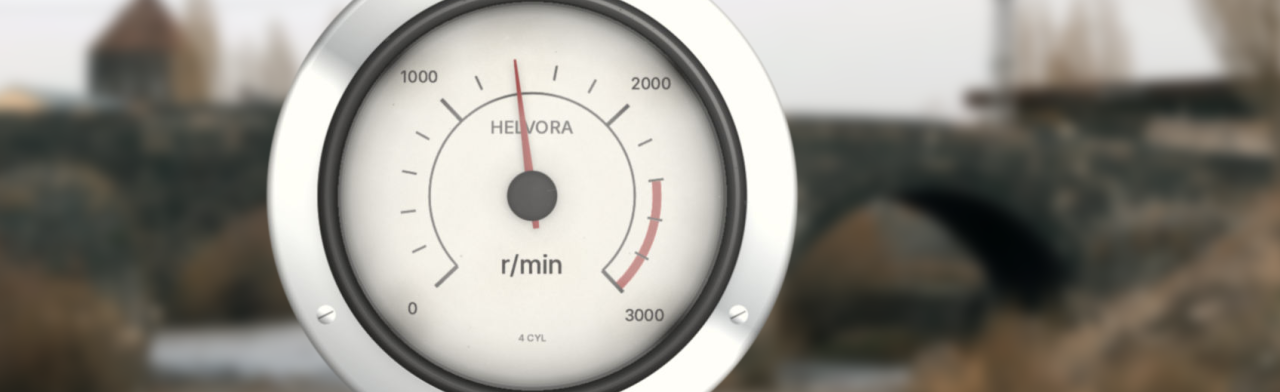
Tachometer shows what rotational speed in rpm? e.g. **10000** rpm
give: **1400** rpm
